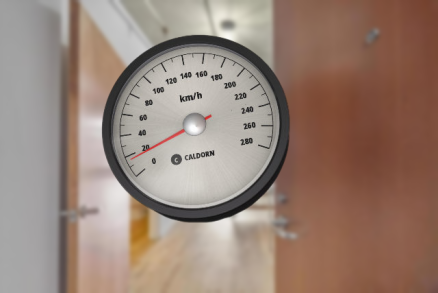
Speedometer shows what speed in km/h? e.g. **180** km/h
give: **15** km/h
